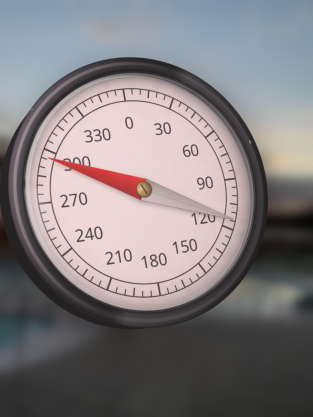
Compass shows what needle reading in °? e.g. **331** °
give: **295** °
